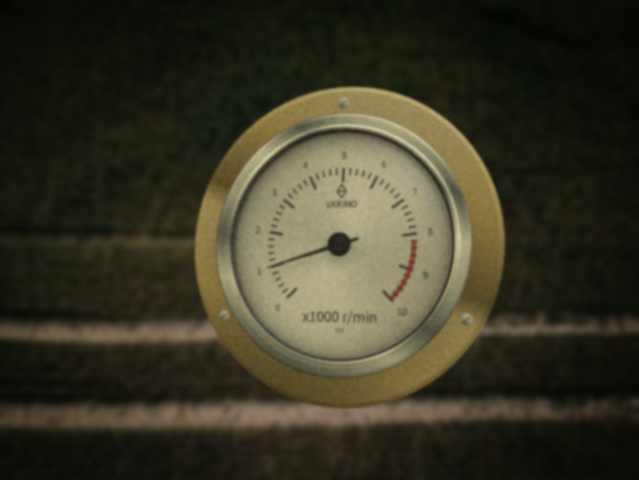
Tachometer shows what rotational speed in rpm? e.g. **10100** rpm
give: **1000** rpm
